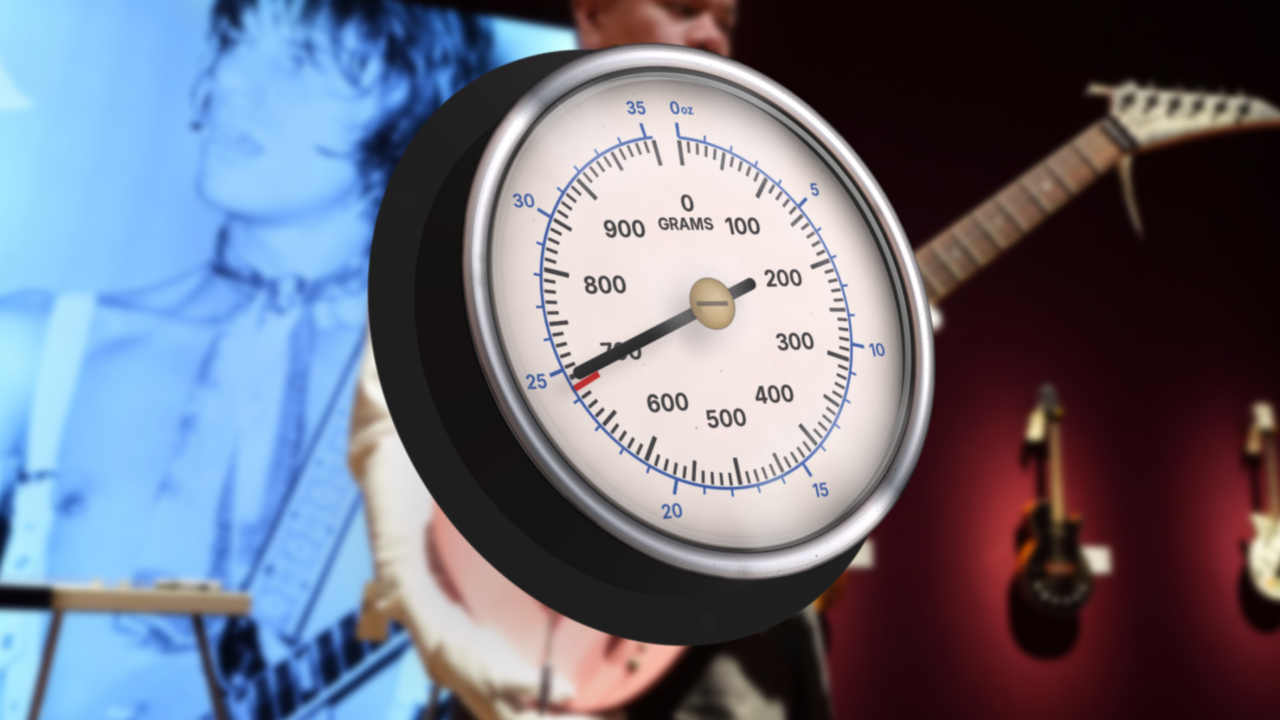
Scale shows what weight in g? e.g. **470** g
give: **700** g
